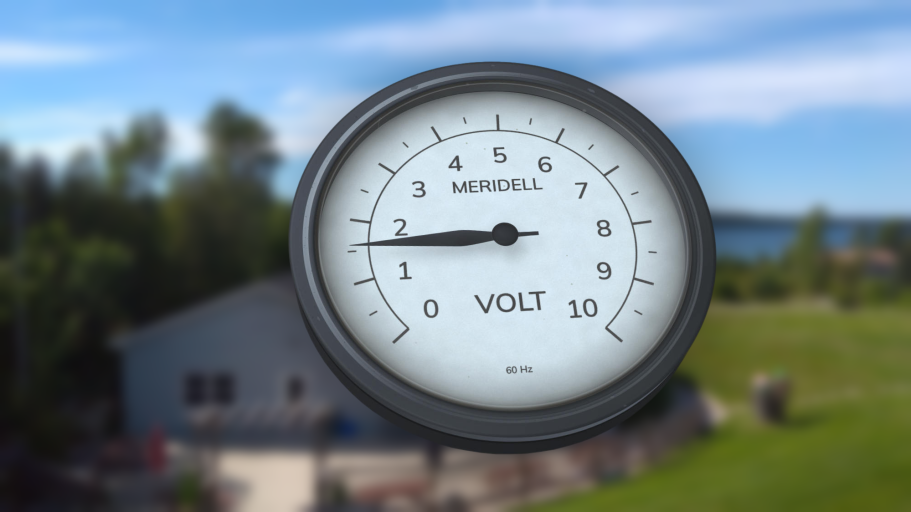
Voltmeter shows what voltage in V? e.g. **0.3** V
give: **1.5** V
